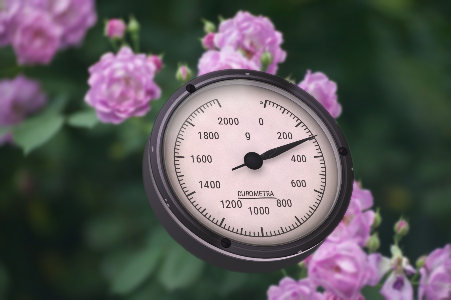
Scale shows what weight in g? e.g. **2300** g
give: **300** g
